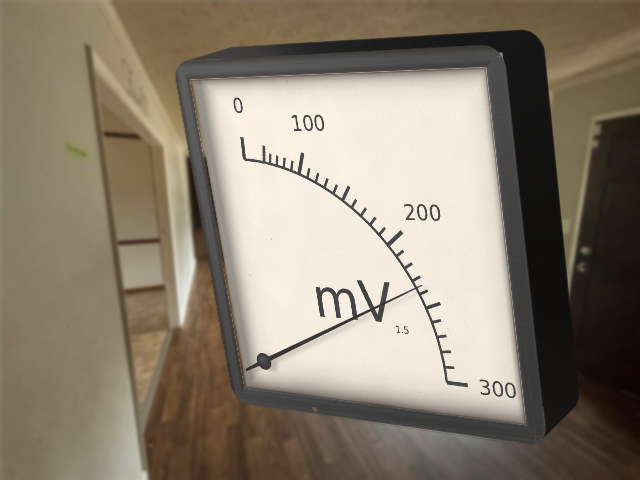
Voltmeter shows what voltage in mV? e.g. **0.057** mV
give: **235** mV
